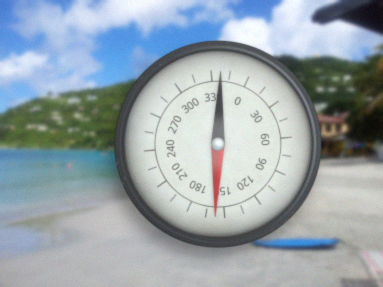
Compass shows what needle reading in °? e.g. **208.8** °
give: **157.5** °
